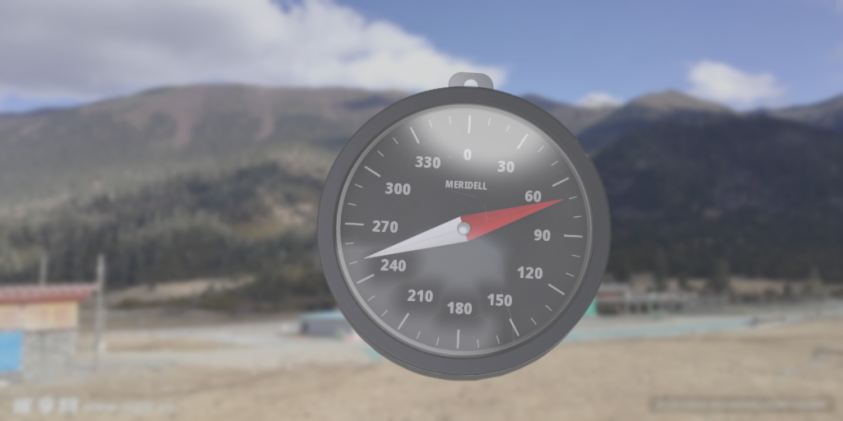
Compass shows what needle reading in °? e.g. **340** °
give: **70** °
